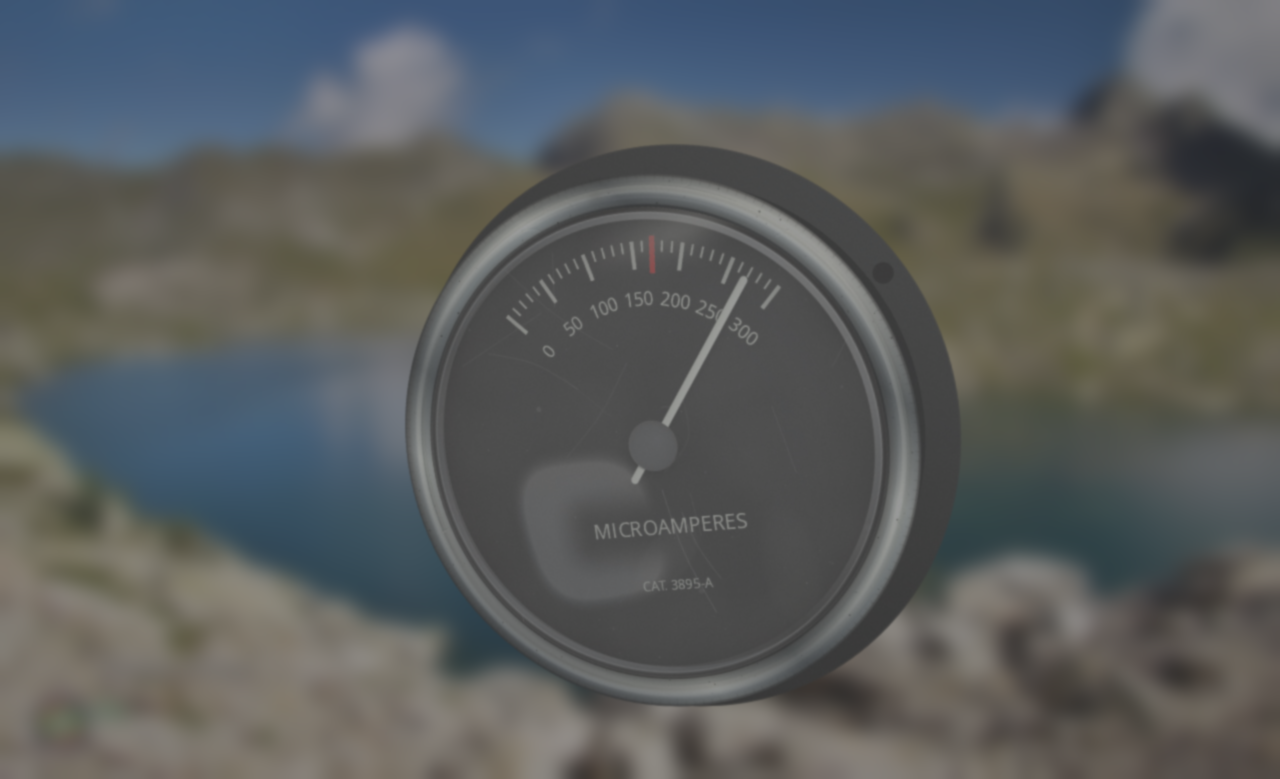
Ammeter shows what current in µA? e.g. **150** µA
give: **270** µA
